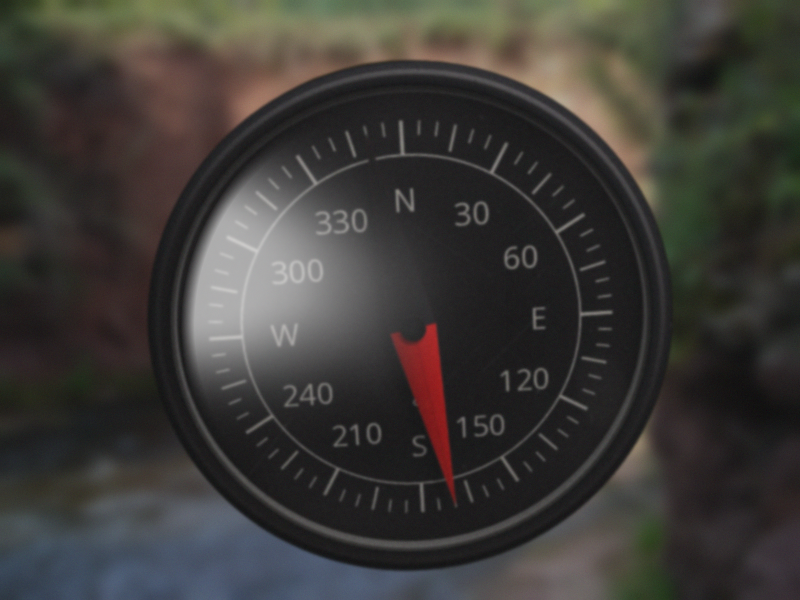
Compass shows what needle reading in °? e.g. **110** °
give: **170** °
